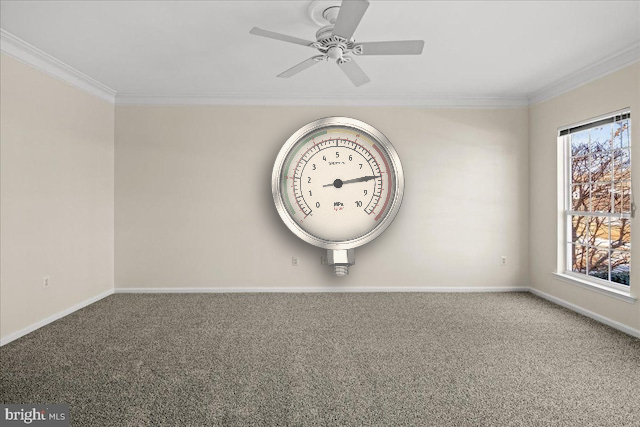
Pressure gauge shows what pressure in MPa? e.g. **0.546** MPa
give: **8** MPa
